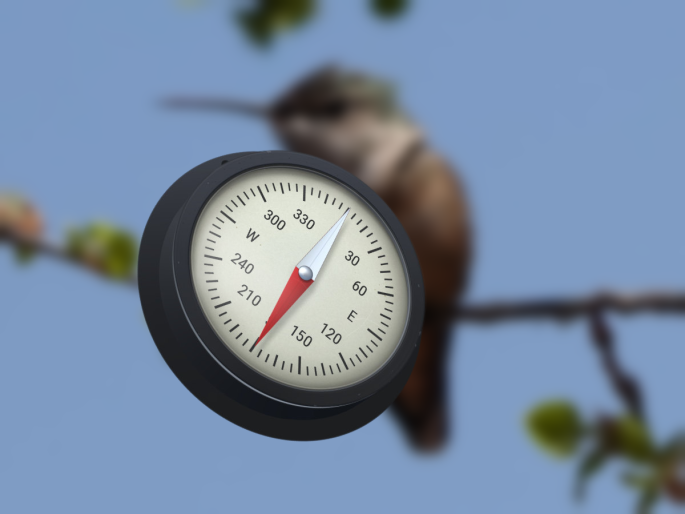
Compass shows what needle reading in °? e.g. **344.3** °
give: **180** °
